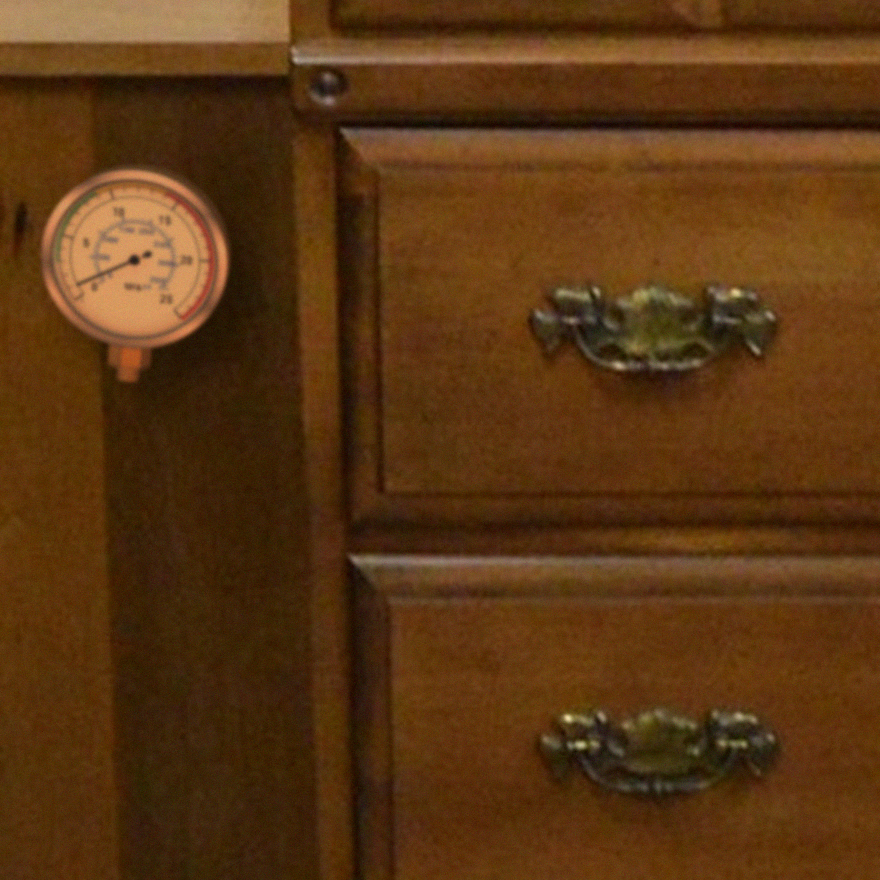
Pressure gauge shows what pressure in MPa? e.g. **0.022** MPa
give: **1** MPa
